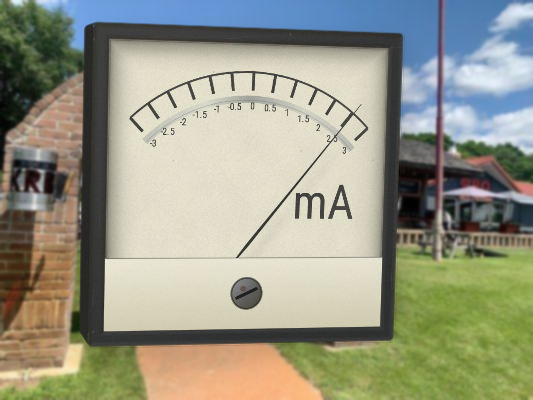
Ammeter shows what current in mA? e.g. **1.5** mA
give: **2.5** mA
